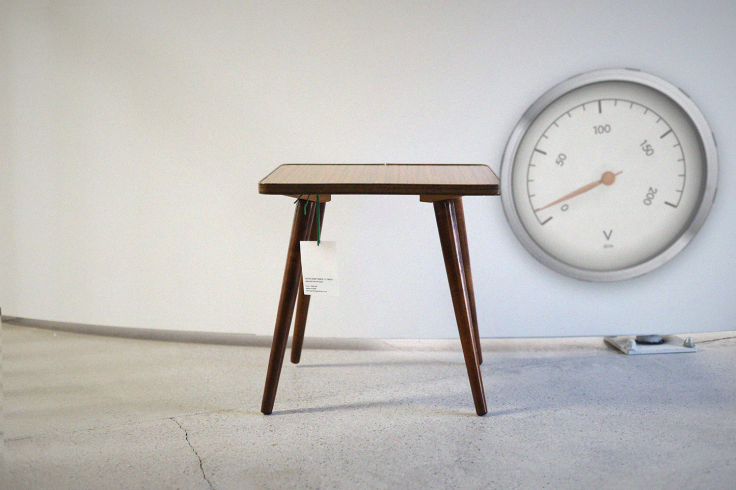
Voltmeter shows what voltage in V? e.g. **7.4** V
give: **10** V
